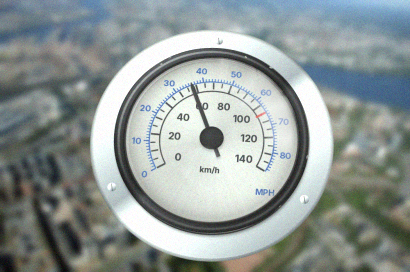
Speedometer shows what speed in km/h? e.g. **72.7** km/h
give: **57.5** km/h
